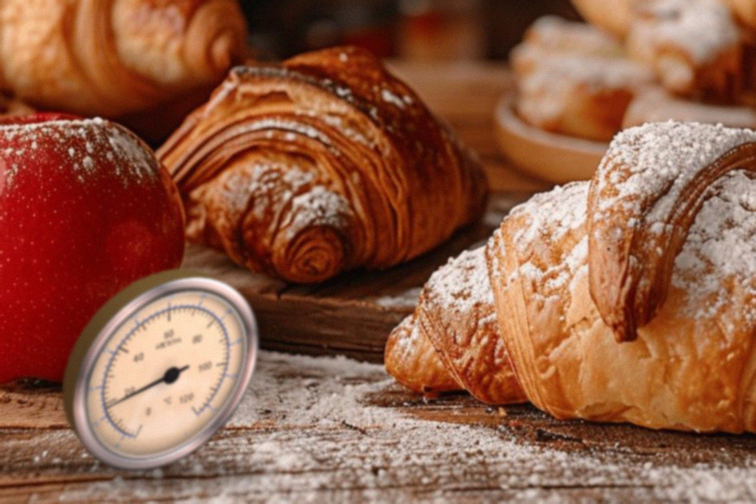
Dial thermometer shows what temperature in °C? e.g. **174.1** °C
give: **20** °C
